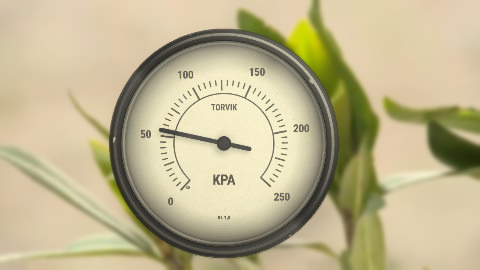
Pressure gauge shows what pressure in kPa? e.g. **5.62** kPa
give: **55** kPa
